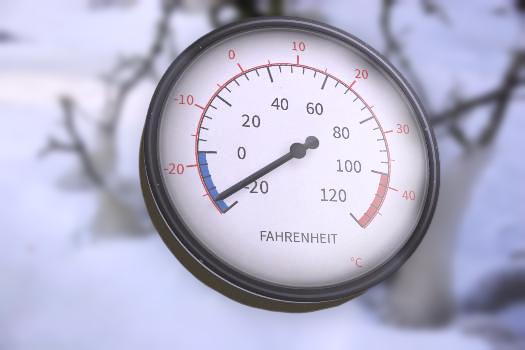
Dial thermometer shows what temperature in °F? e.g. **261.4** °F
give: **-16** °F
